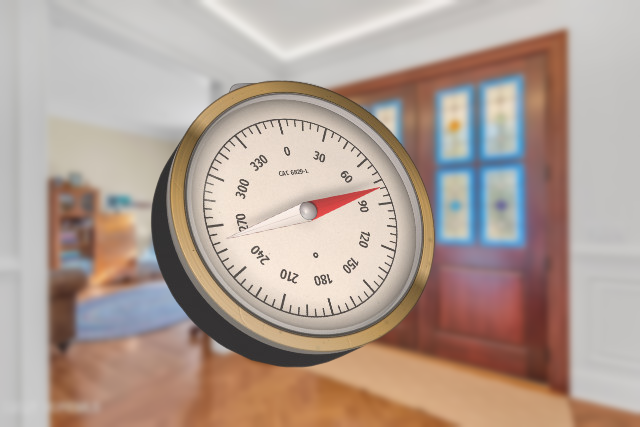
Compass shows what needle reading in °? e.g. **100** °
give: **80** °
